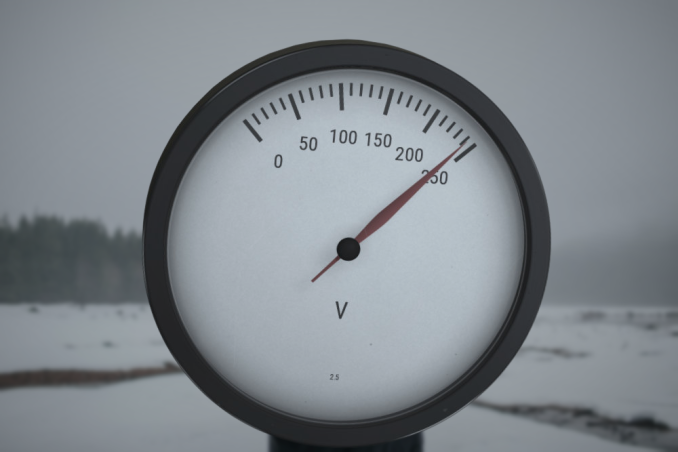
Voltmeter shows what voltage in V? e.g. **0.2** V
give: **240** V
